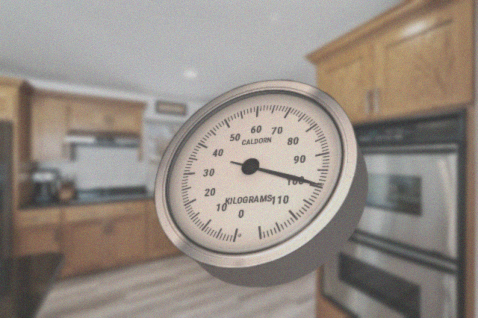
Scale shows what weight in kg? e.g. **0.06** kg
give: **100** kg
